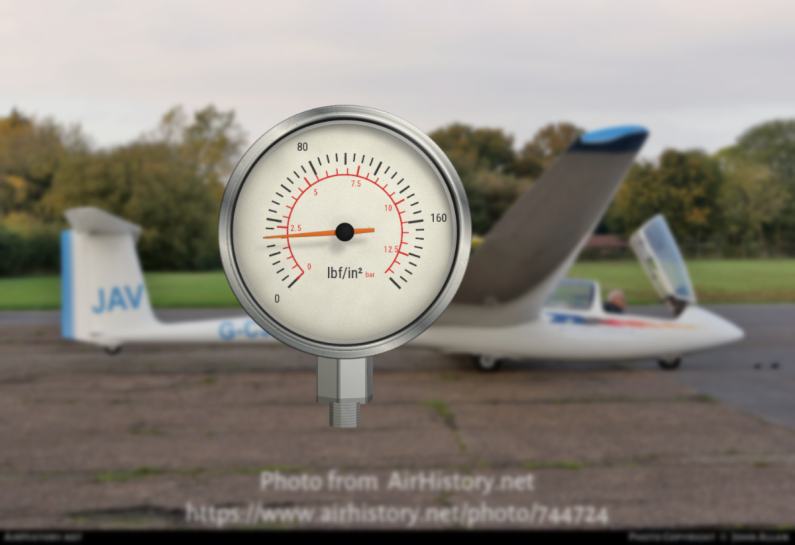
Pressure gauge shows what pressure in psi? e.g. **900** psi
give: **30** psi
